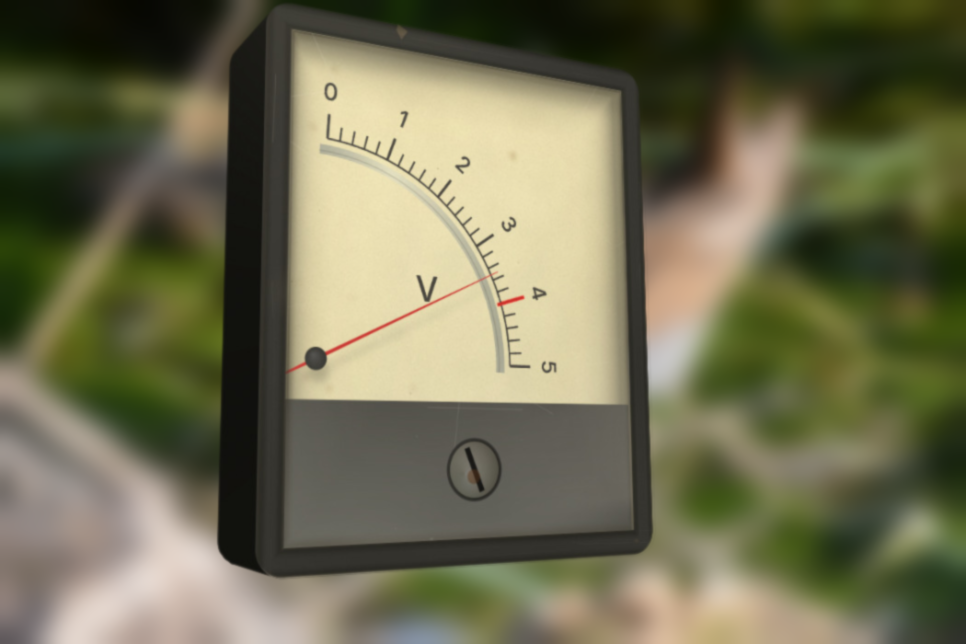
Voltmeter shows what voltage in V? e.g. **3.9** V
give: **3.5** V
